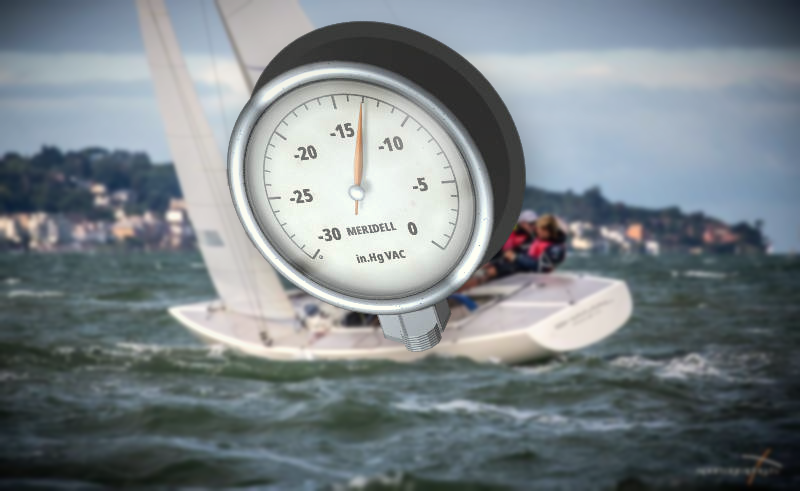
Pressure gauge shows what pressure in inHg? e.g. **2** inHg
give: **-13** inHg
